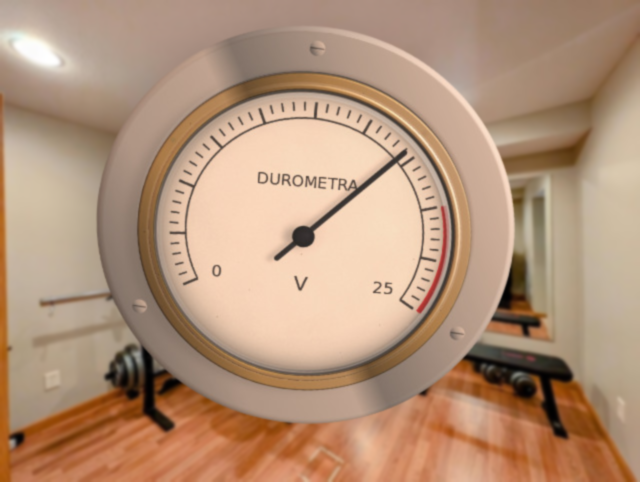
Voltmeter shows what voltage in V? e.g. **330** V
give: **17** V
